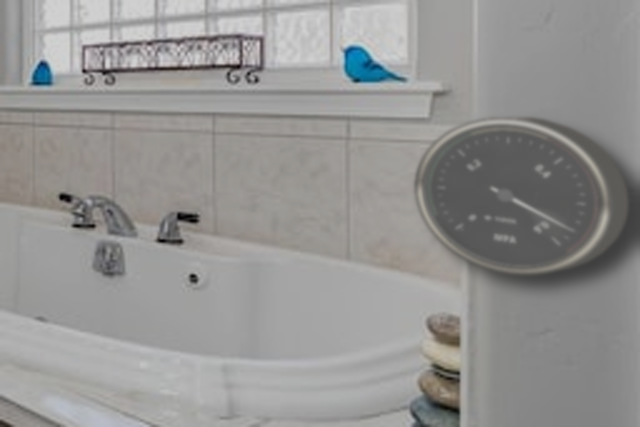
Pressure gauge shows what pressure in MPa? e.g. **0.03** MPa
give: **0.56** MPa
